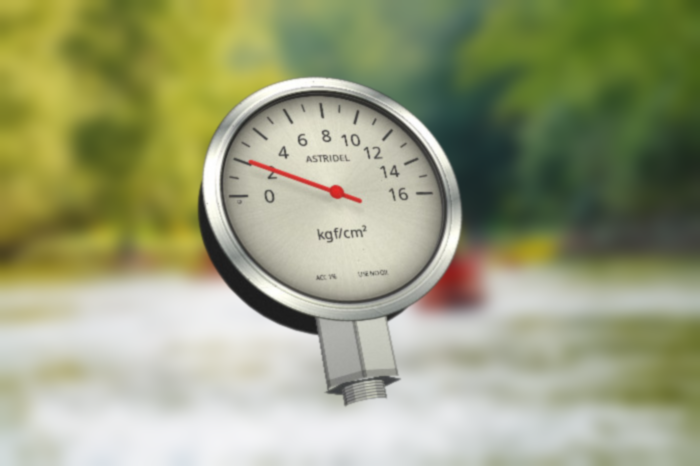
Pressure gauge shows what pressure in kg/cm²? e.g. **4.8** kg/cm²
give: **2** kg/cm²
